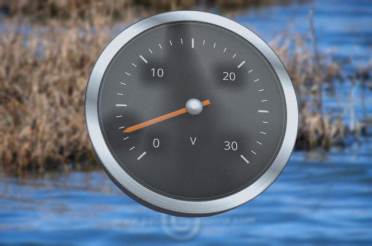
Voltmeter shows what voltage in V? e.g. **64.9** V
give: **2.5** V
